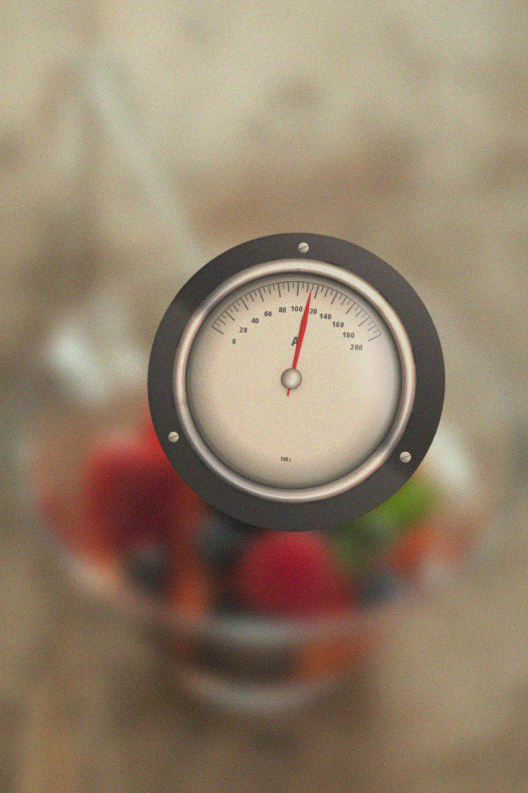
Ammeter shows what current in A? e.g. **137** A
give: **115** A
